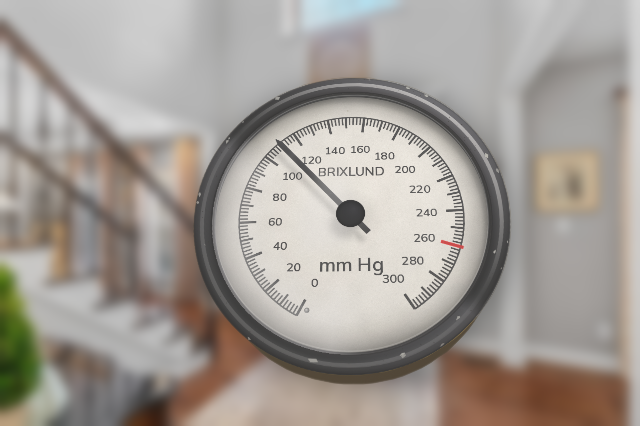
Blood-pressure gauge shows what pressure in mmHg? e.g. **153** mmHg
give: **110** mmHg
